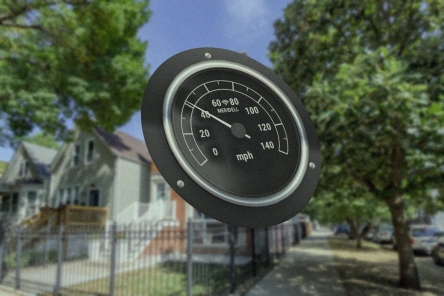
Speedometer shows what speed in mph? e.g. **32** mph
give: **40** mph
